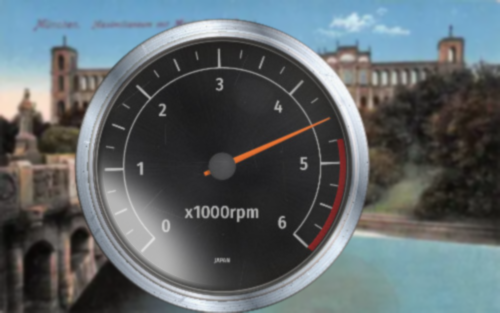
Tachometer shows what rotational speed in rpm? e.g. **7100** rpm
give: **4500** rpm
